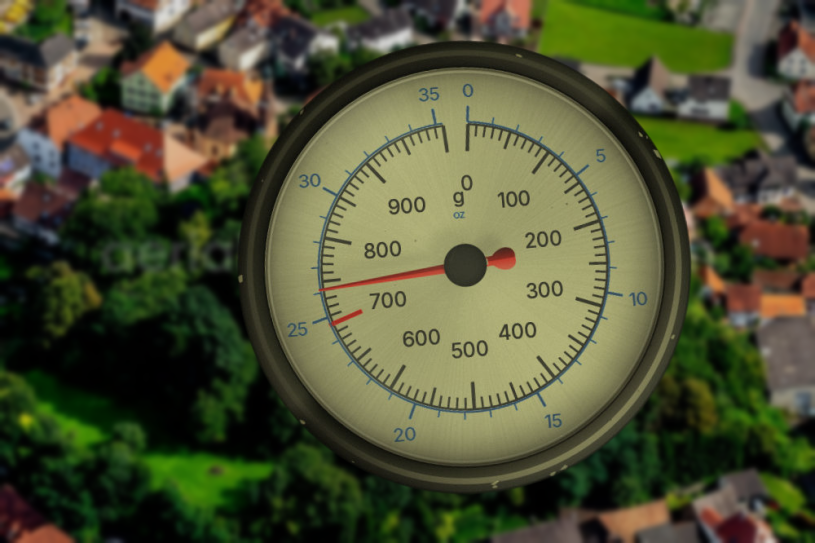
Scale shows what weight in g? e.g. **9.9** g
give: **740** g
